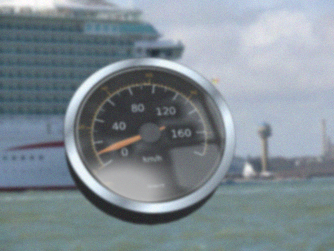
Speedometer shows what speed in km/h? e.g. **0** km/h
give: **10** km/h
